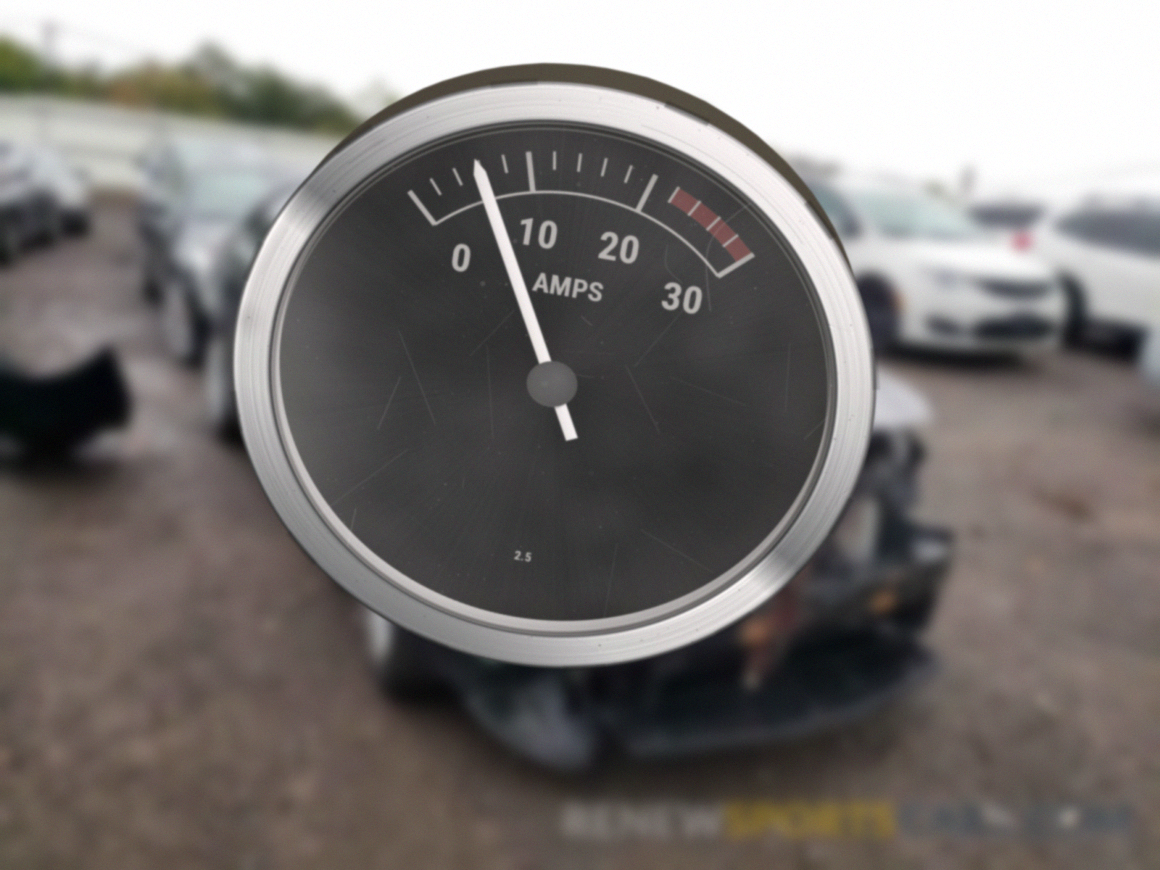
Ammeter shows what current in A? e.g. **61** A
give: **6** A
